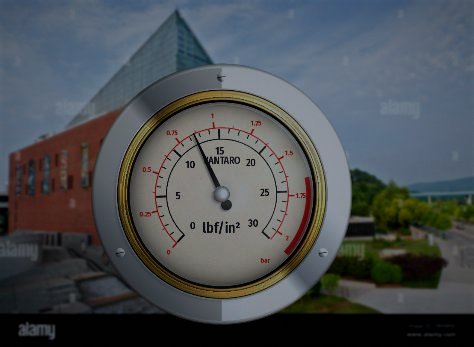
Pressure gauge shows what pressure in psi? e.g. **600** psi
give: **12.5** psi
